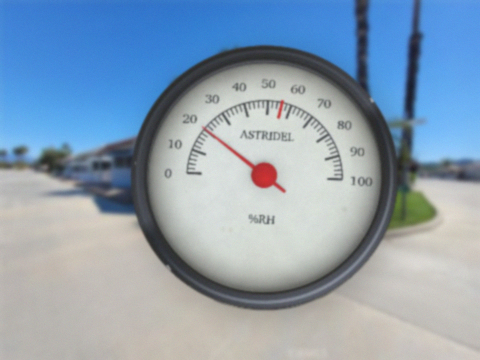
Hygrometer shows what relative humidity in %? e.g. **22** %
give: **20** %
